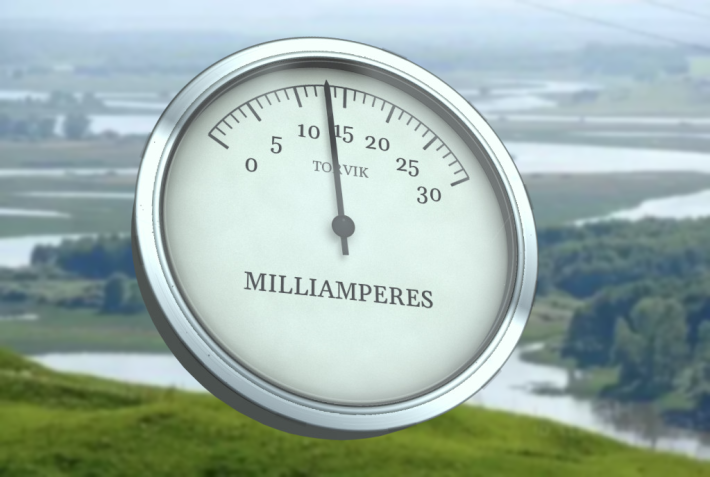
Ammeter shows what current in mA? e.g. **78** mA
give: **13** mA
